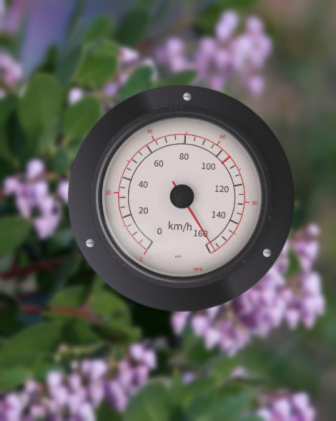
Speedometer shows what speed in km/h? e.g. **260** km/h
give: **157.5** km/h
